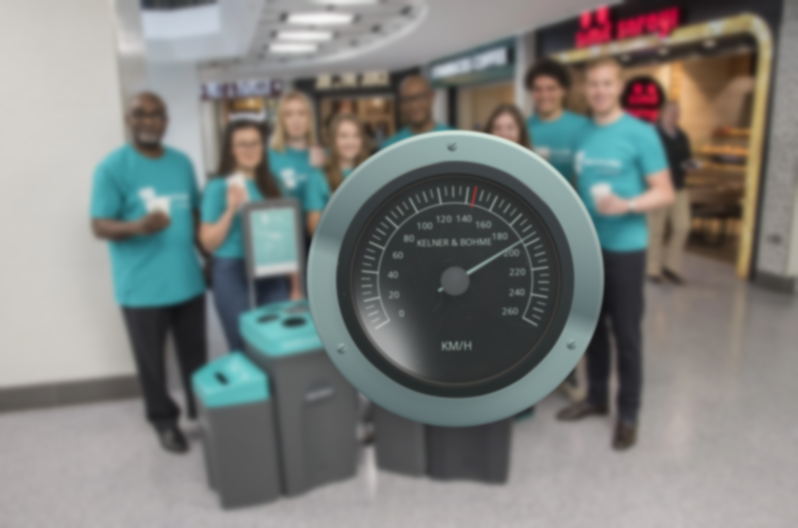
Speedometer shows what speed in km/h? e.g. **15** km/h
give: **195** km/h
